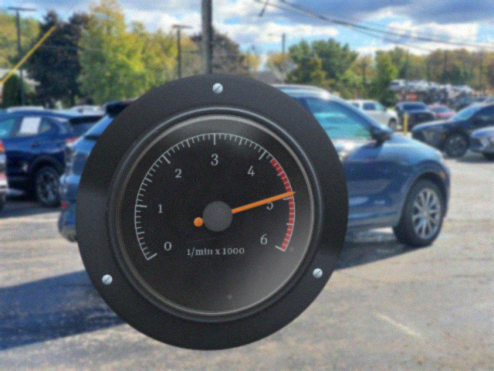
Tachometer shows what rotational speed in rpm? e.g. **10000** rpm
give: **4900** rpm
